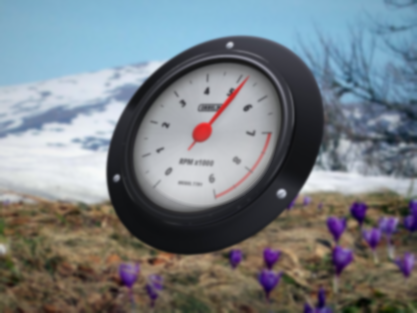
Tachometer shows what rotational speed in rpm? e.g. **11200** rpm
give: **5250** rpm
